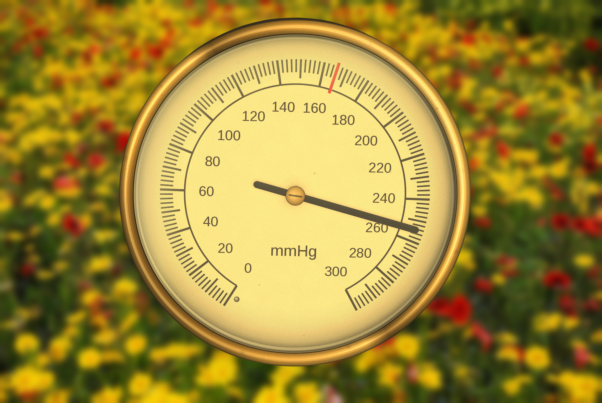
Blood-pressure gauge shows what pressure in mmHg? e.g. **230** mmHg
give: **254** mmHg
